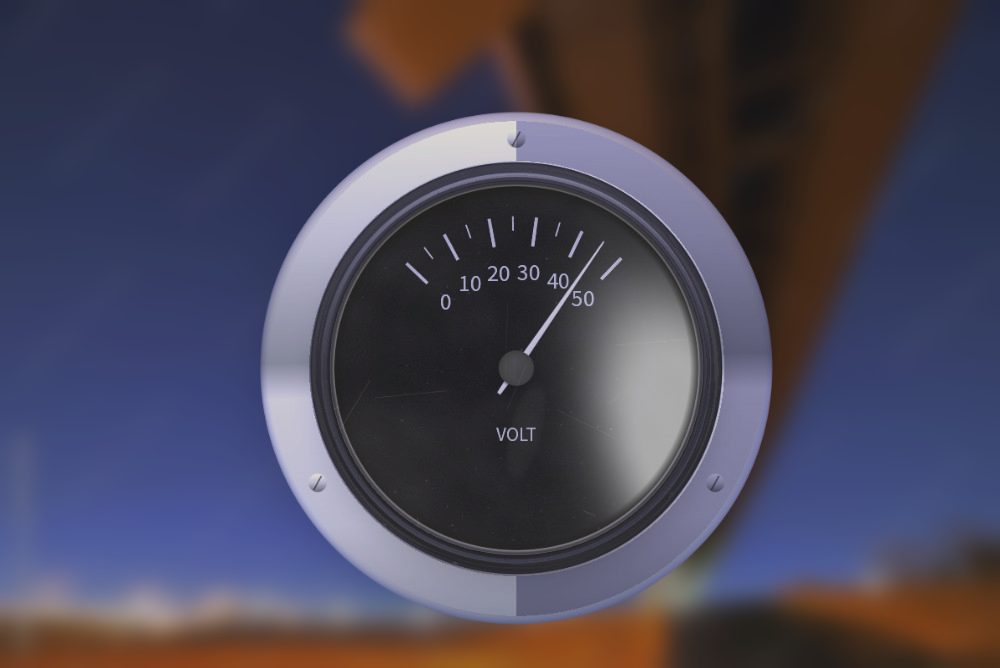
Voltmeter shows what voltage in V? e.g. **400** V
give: **45** V
